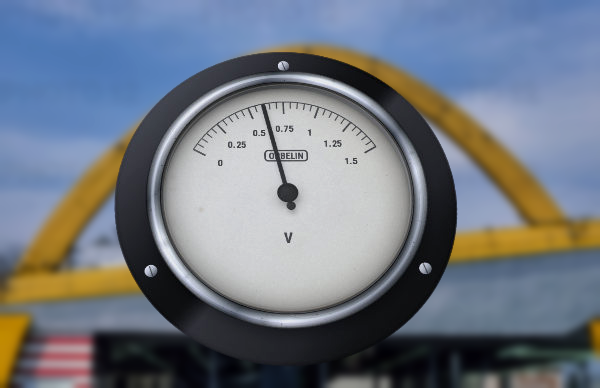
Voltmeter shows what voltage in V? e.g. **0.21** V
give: **0.6** V
